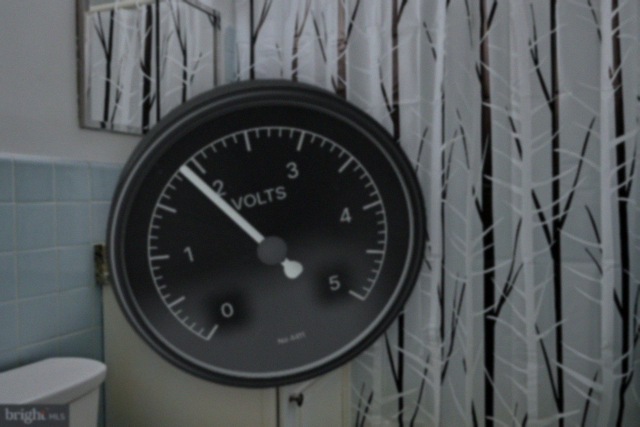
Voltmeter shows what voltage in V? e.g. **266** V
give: **1.9** V
